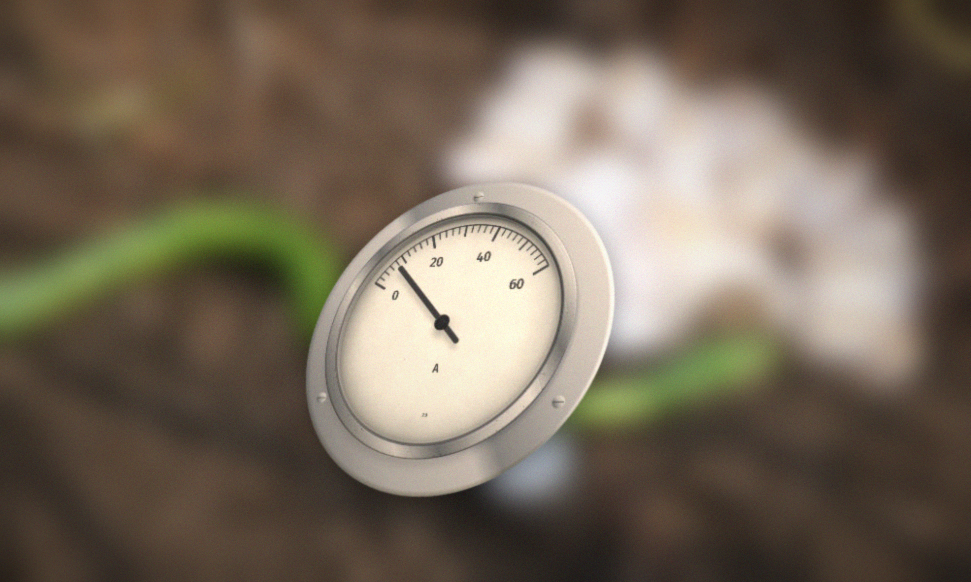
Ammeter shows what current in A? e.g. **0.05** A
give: **8** A
